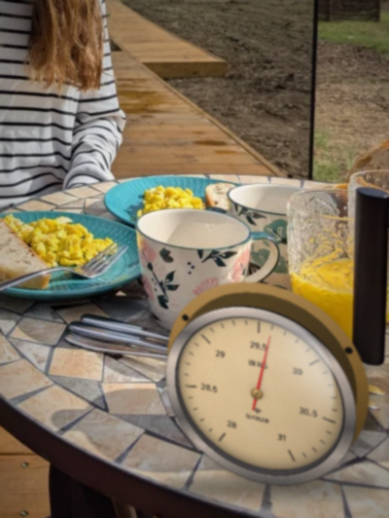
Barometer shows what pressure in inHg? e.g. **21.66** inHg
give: **29.6** inHg
